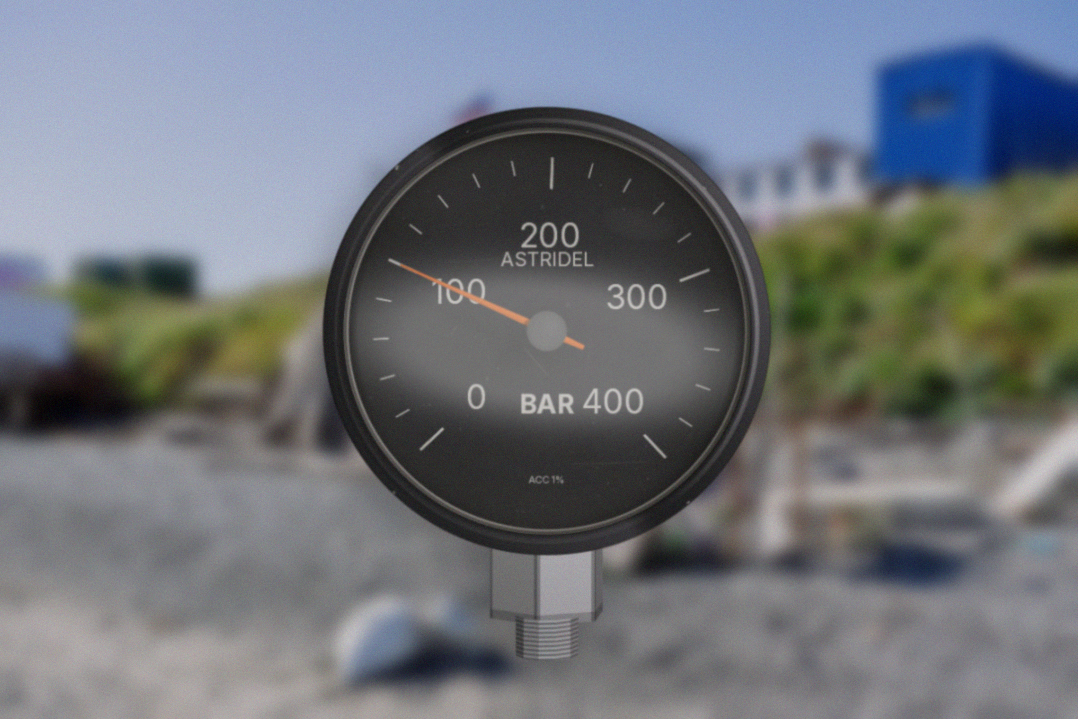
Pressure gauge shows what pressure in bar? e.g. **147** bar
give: **100** bar
